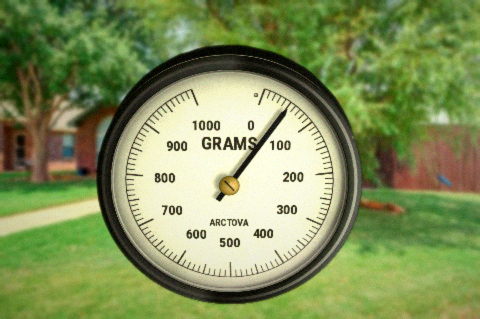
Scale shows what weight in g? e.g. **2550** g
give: **50** g
